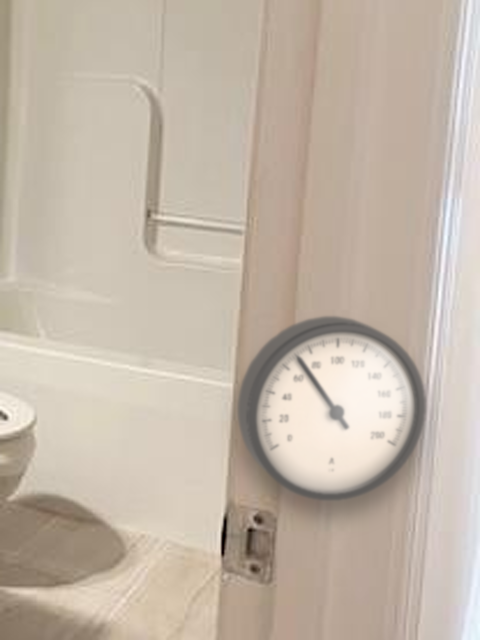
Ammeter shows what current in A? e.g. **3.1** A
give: **70** A
